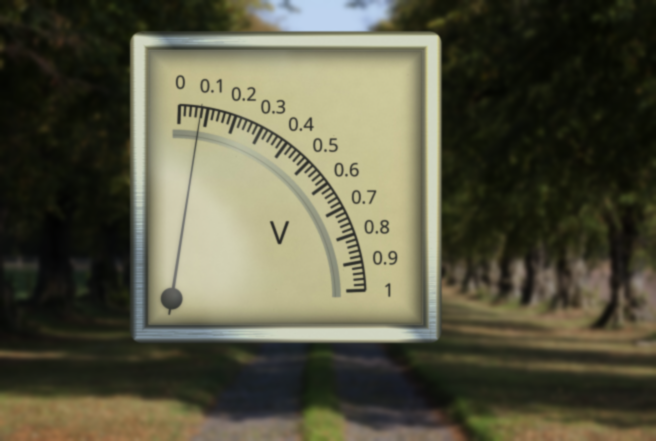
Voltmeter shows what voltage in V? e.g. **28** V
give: **0.08** V
